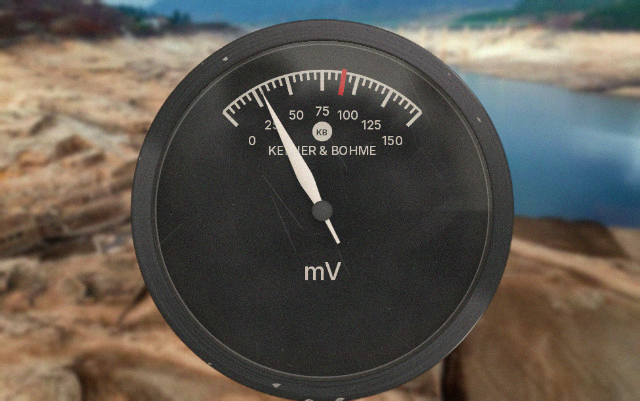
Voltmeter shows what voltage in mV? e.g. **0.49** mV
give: **30** mV
